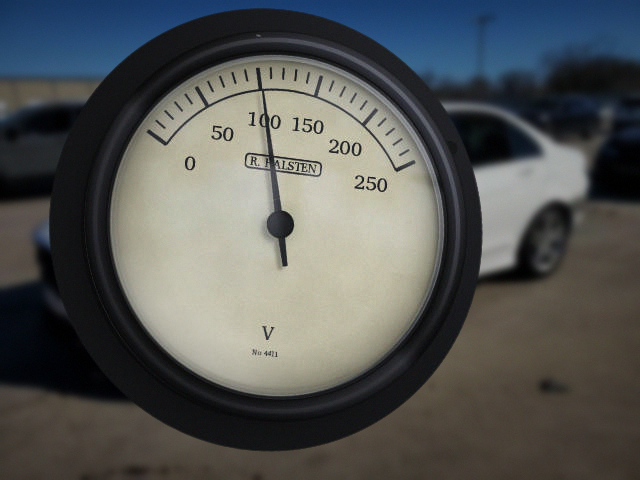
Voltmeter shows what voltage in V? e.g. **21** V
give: **100** V
